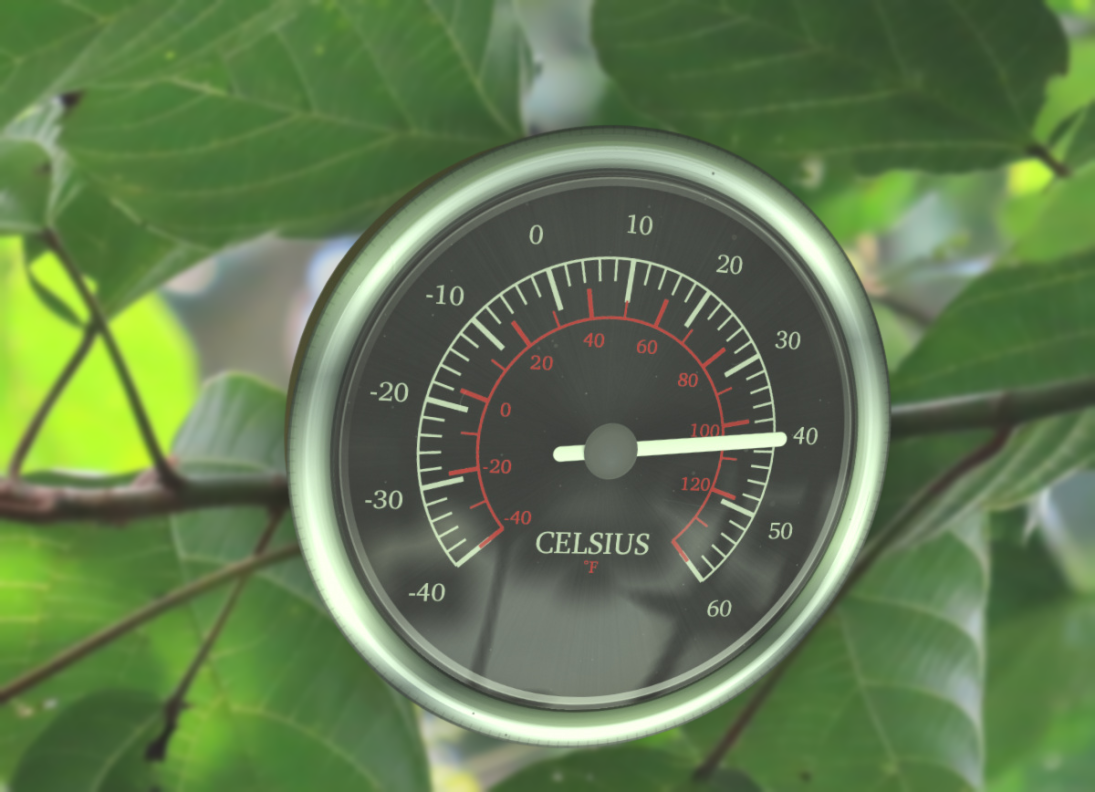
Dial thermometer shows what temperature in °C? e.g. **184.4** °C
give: **40** °C
